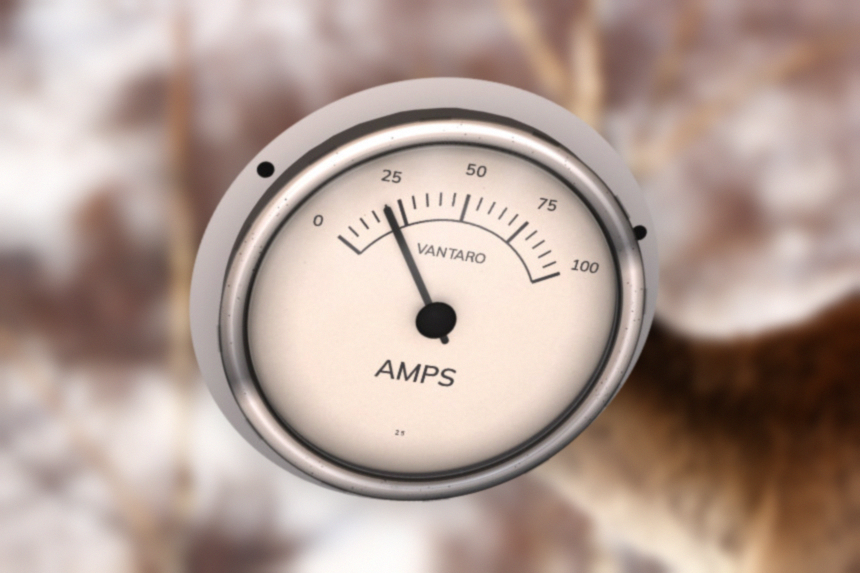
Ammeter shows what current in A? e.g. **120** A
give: **20** A
